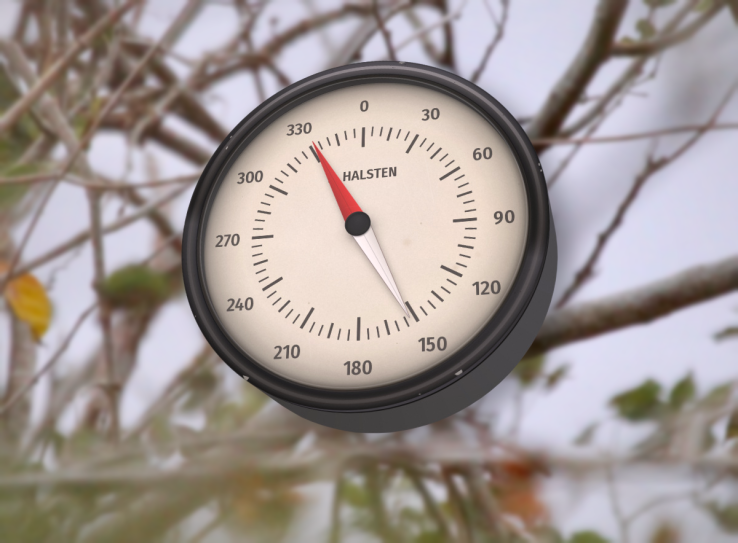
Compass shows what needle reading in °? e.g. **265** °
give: **332.5** °
